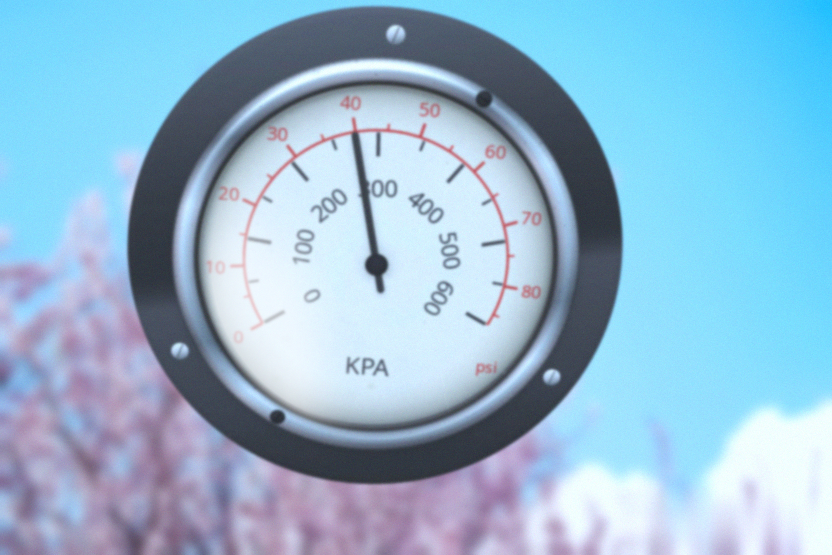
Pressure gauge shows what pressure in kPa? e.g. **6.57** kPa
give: **275** kPa
